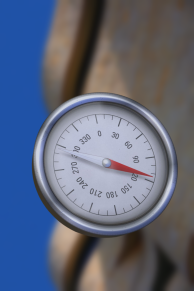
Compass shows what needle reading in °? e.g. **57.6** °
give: **115** °
